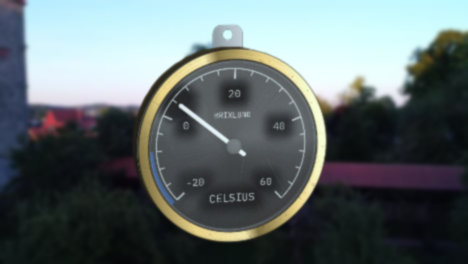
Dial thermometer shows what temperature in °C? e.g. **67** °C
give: **4** °C
